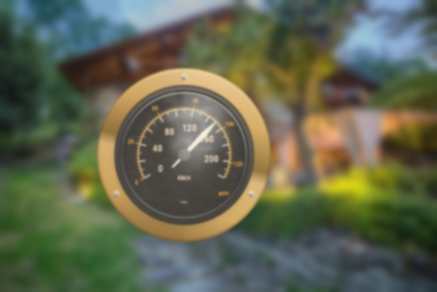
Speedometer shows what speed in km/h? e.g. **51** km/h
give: **150** km/h
